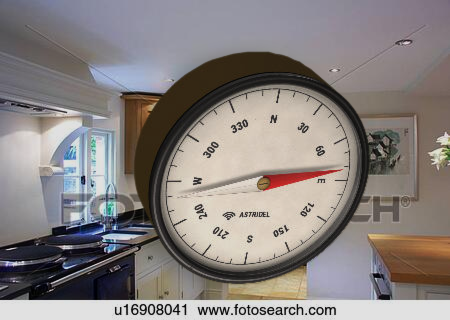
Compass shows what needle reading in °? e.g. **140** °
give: **80** °
